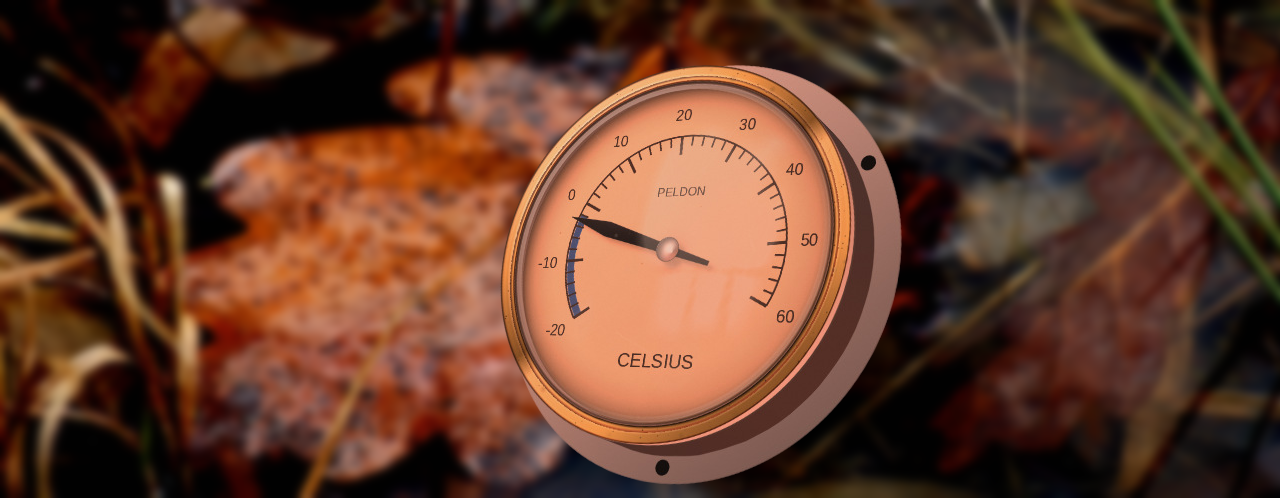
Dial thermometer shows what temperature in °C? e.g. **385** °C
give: **-3** °C
